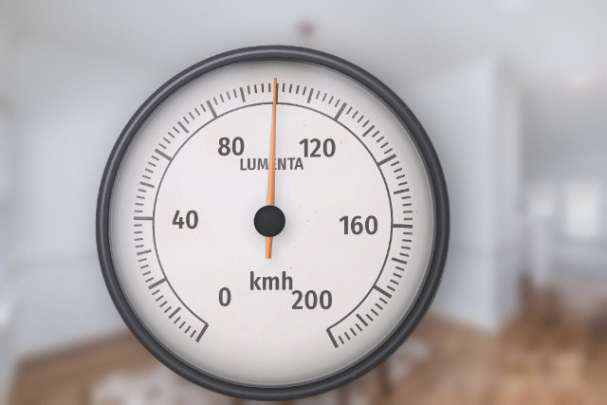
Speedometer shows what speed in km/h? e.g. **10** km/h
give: **100** km/h
